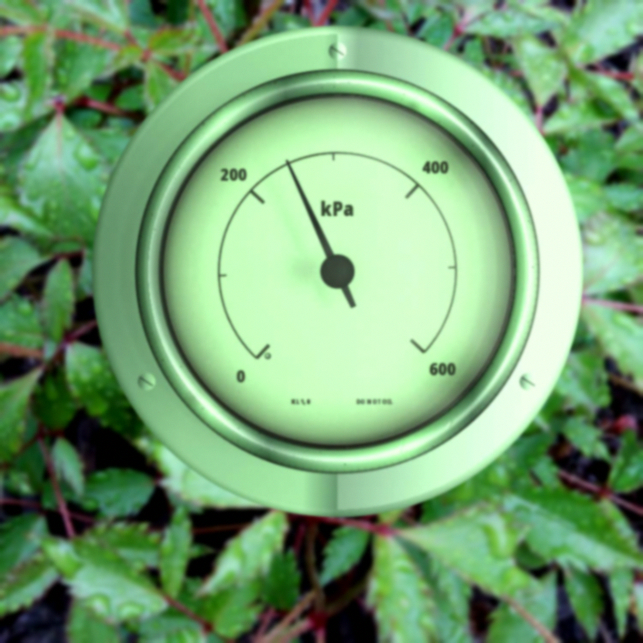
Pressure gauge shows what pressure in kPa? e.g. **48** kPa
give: **250** kPa
